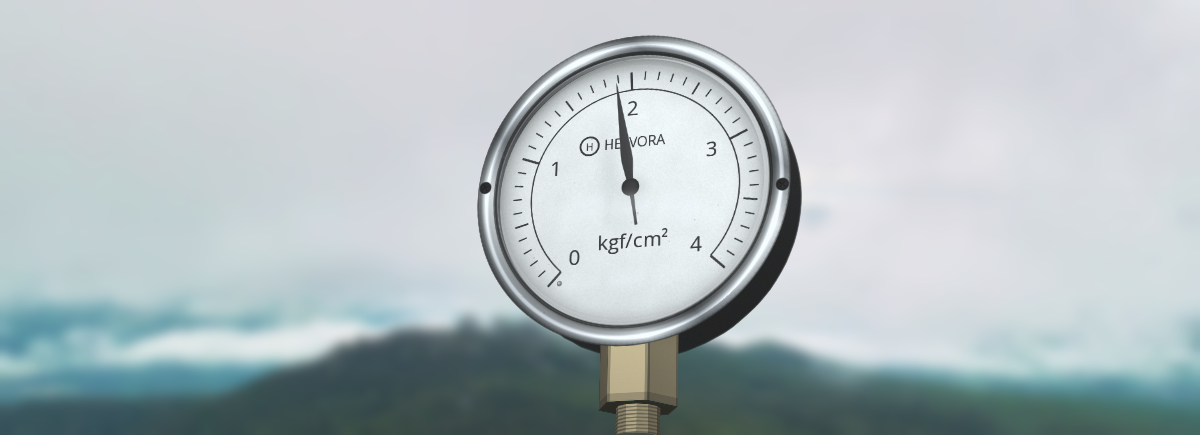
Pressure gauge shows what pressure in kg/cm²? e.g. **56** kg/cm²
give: **1.9** kg/cm²
